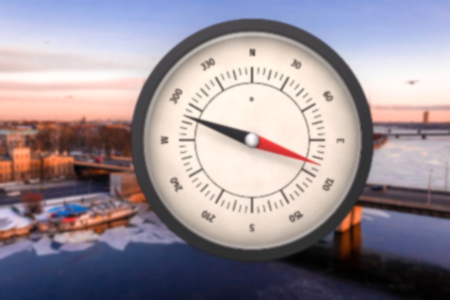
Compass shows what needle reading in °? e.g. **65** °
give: **110** °
